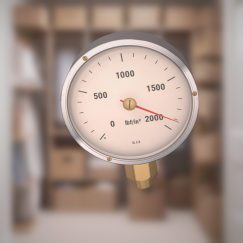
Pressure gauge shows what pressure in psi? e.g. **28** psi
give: **1900** psi
